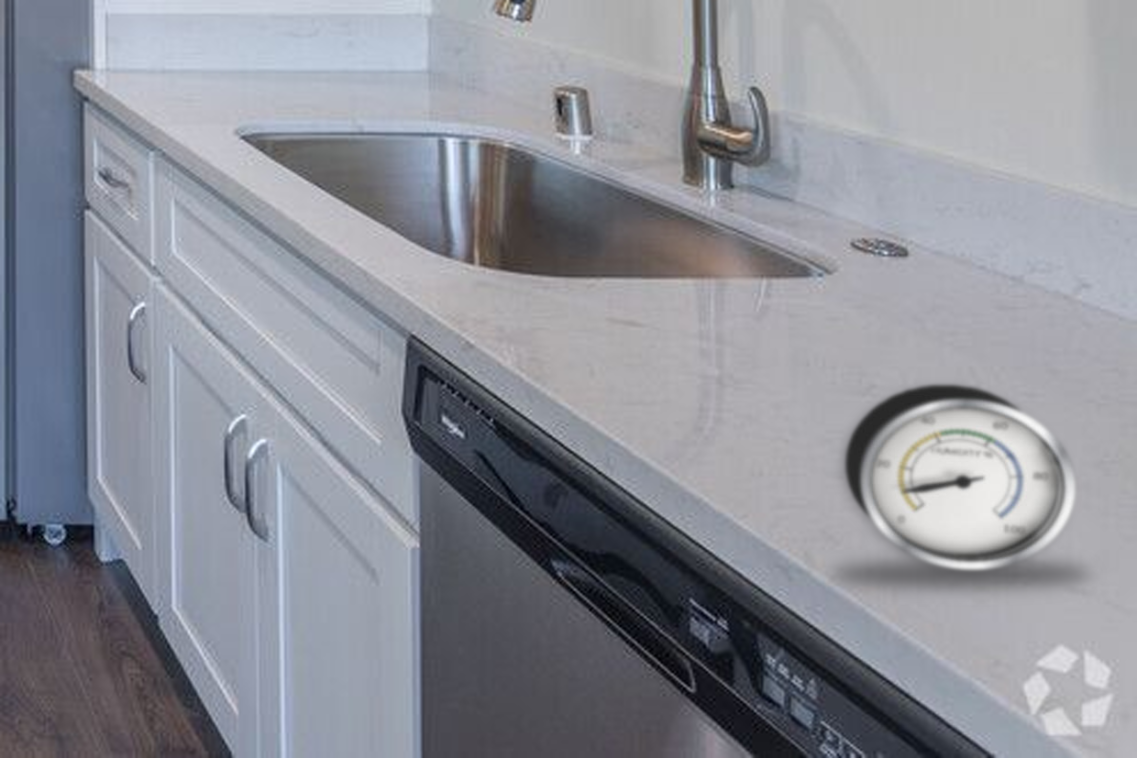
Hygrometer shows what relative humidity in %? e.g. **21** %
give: **10** %
